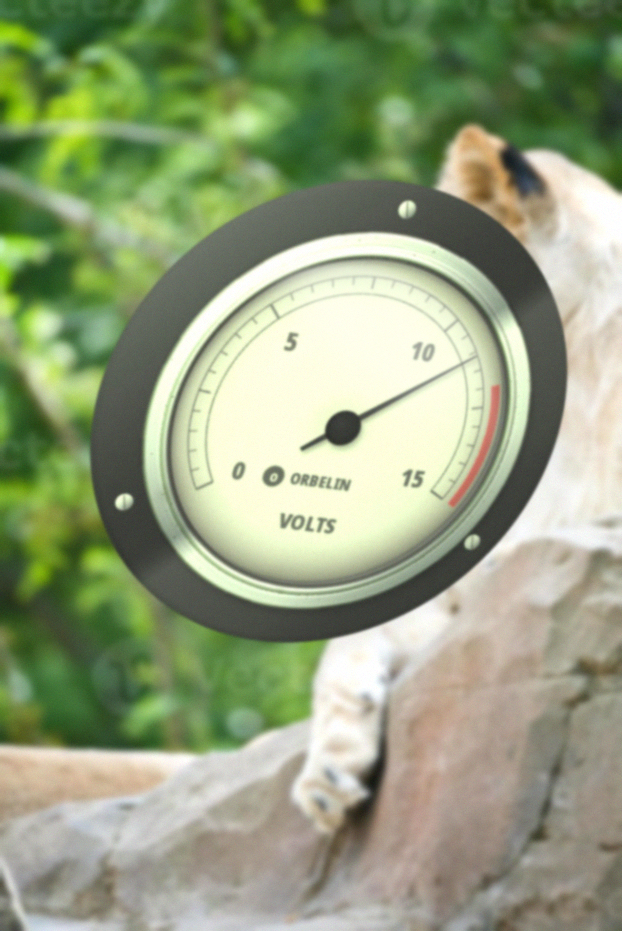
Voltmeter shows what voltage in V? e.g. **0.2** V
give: **11** V
